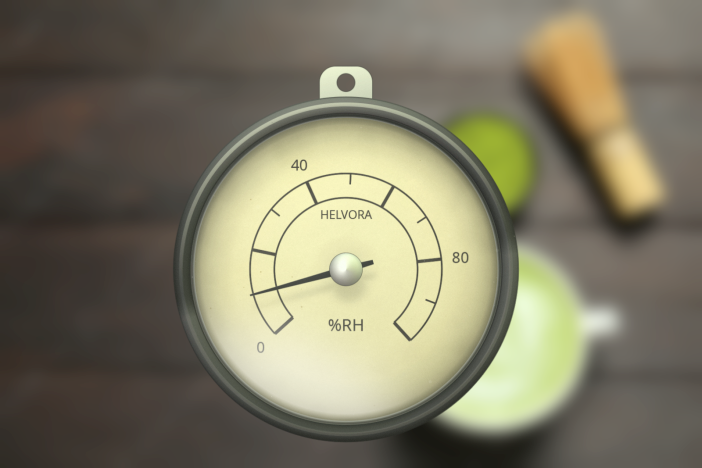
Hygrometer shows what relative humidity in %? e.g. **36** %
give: **10** %
